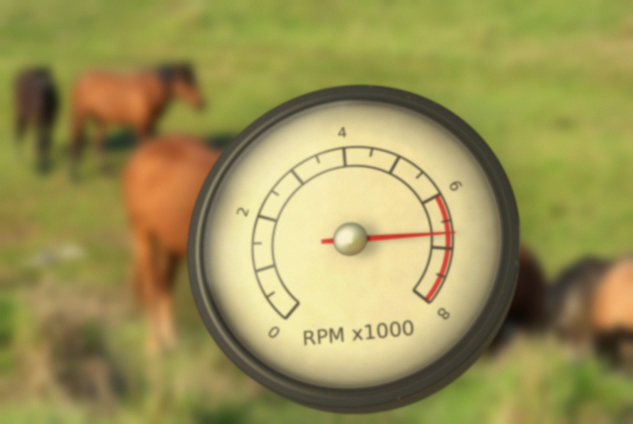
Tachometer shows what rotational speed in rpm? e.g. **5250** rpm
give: **6750** rpm
